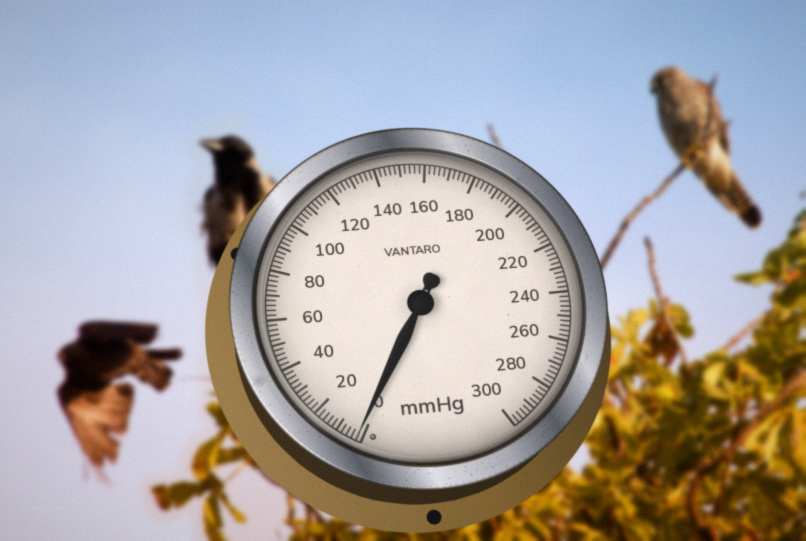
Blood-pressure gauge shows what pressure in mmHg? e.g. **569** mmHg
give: **2** mmHg
